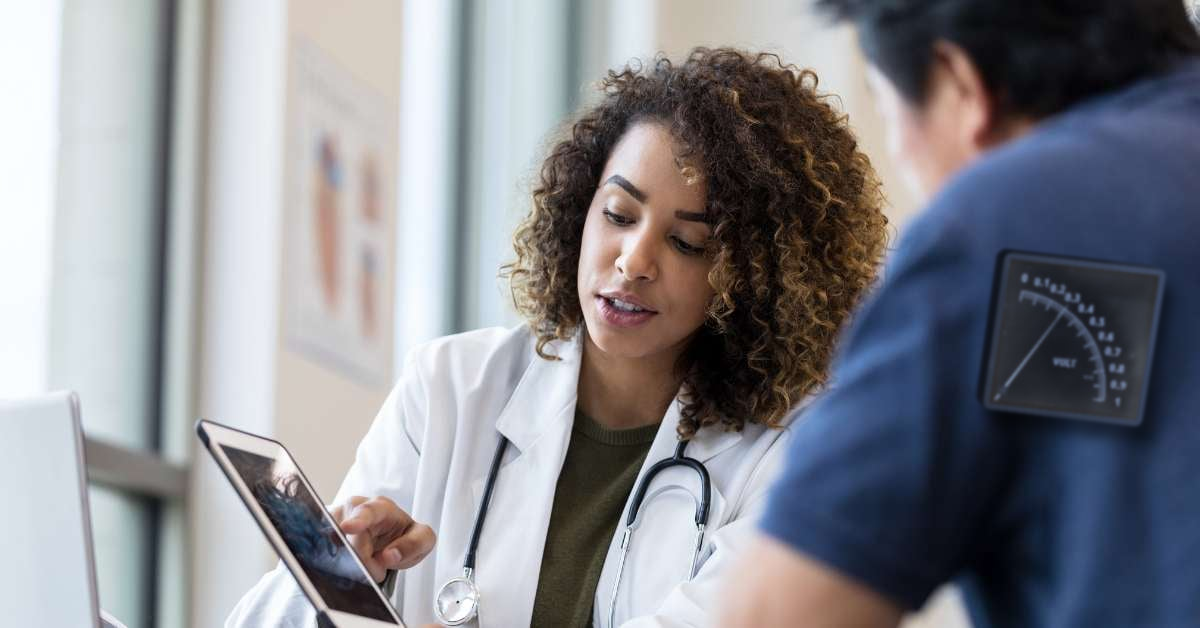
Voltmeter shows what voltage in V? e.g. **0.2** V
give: **0.3** V
